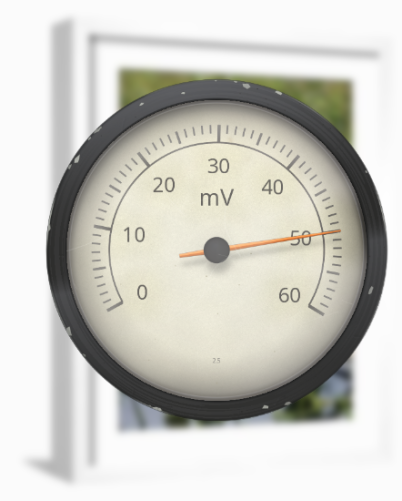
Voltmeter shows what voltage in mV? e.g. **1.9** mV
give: **50** mV
